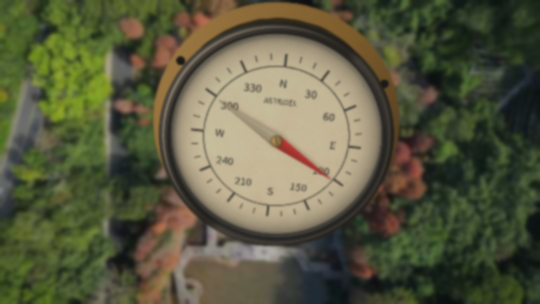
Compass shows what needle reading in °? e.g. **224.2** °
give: **120** °
